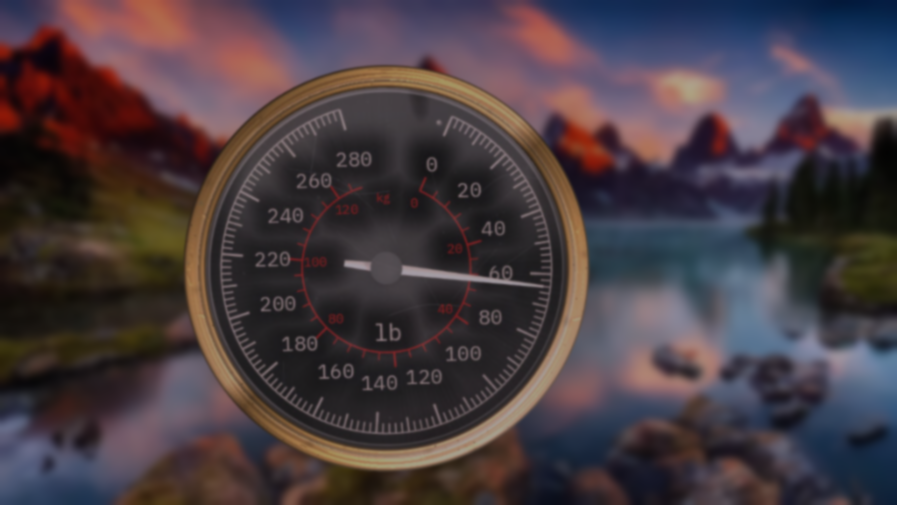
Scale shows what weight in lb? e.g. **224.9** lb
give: **64** lb
